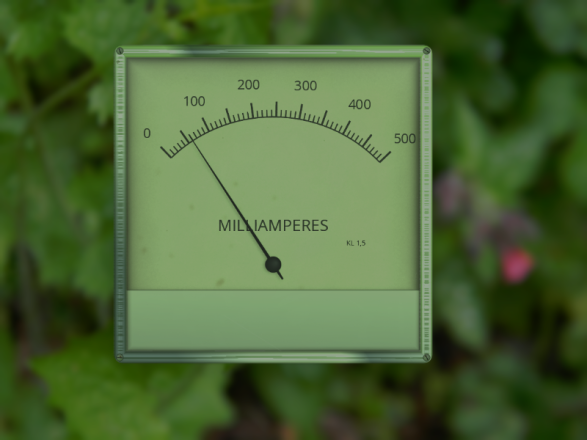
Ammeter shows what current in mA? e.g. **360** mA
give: **60** mA
